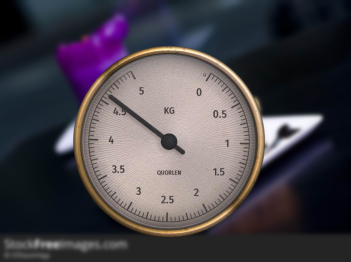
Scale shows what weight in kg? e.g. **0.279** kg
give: **4.6** kg
